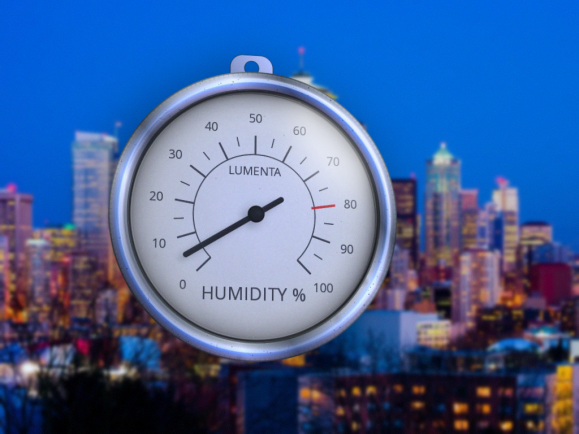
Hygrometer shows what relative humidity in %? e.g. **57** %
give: **5** %
